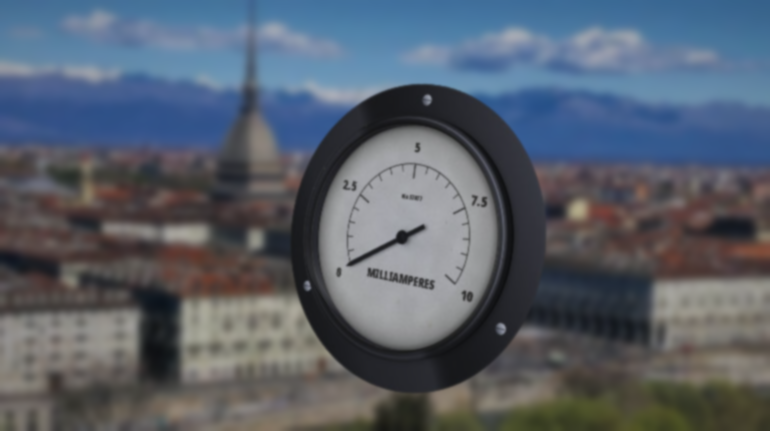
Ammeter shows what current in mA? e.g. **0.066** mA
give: **0** mA
